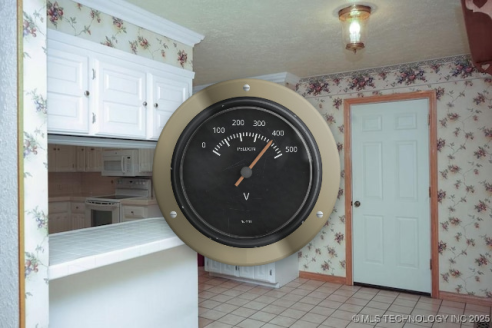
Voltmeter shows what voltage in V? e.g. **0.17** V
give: **400** V
